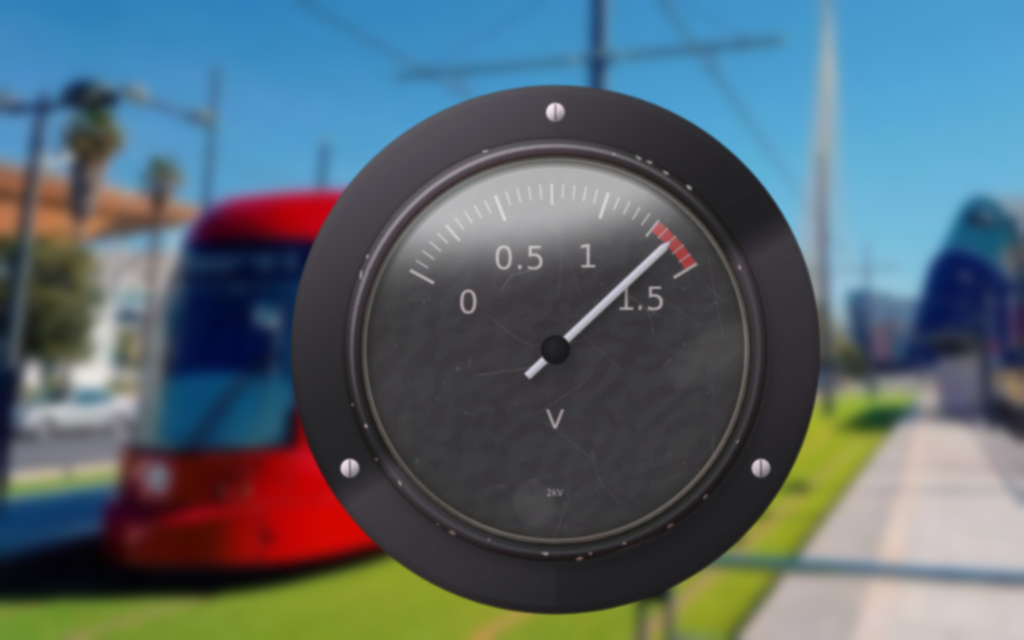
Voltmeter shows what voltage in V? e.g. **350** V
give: **1.35** V
